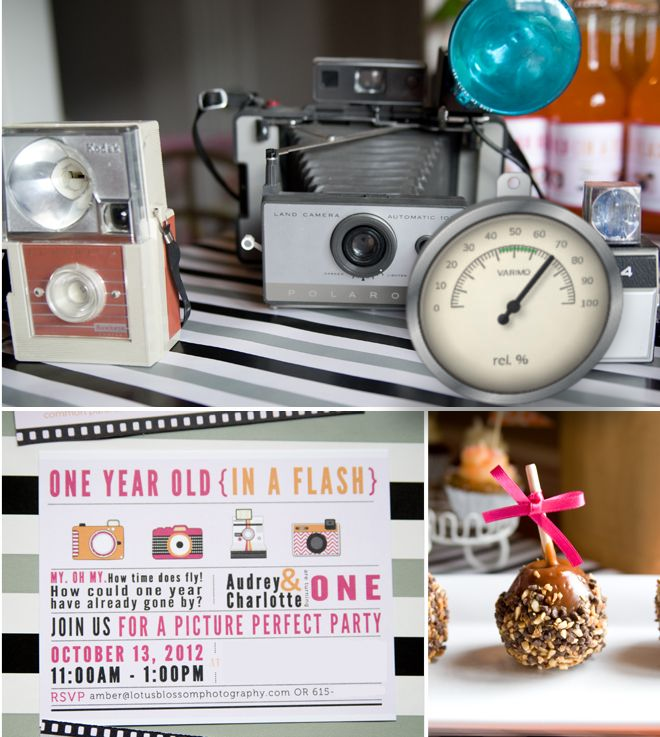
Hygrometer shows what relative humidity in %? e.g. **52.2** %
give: **70** %
